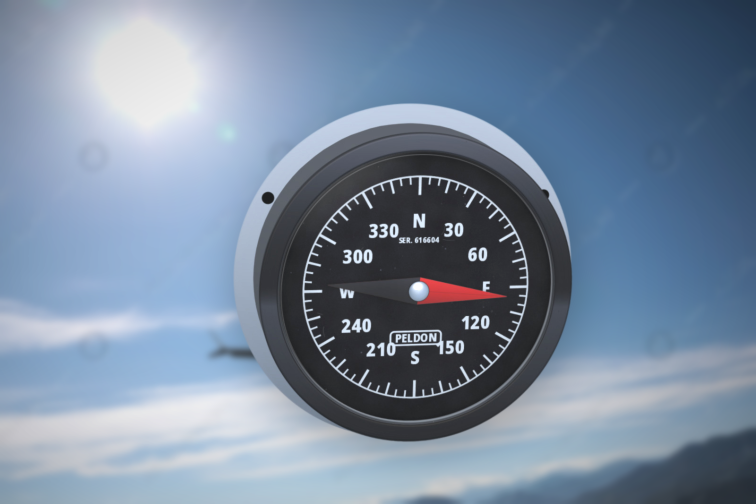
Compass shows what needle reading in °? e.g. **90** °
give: **95** °
